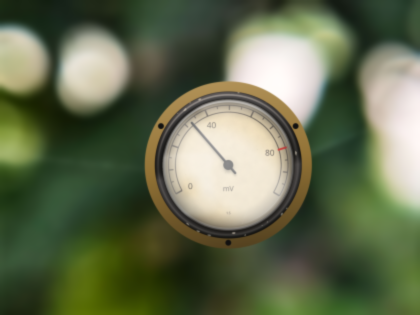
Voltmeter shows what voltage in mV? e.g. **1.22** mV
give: **32.5** mV
